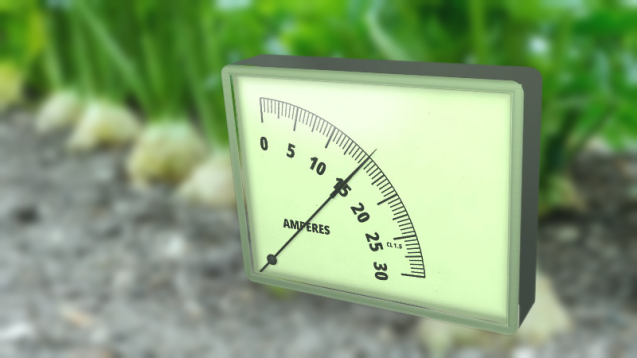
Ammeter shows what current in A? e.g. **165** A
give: **15** A
